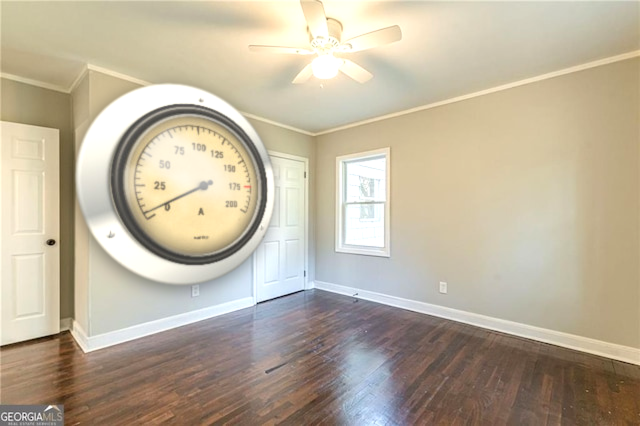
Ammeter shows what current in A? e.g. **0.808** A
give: **5** A
